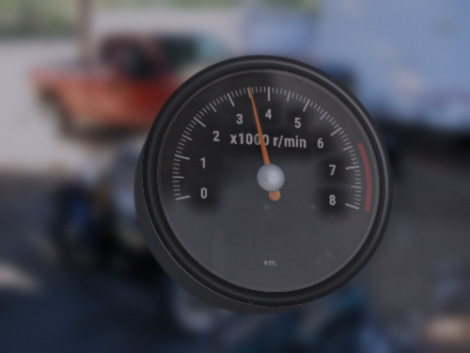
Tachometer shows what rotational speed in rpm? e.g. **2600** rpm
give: **3500** rpm
